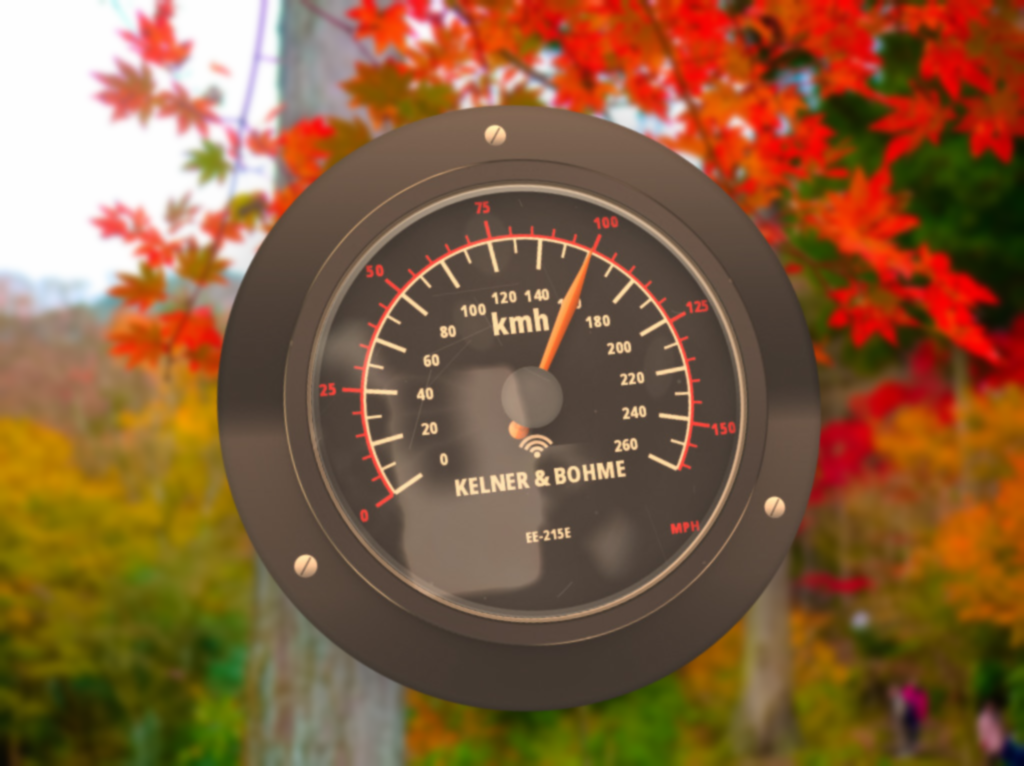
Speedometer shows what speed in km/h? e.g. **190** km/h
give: **160** km/h
